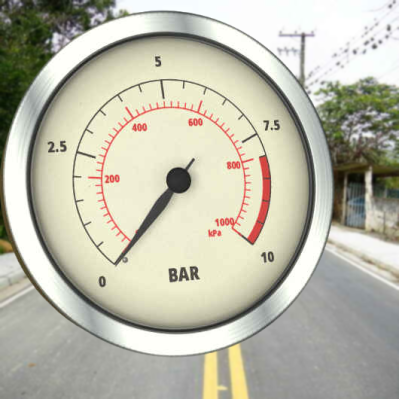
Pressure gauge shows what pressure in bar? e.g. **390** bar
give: **0** bar
